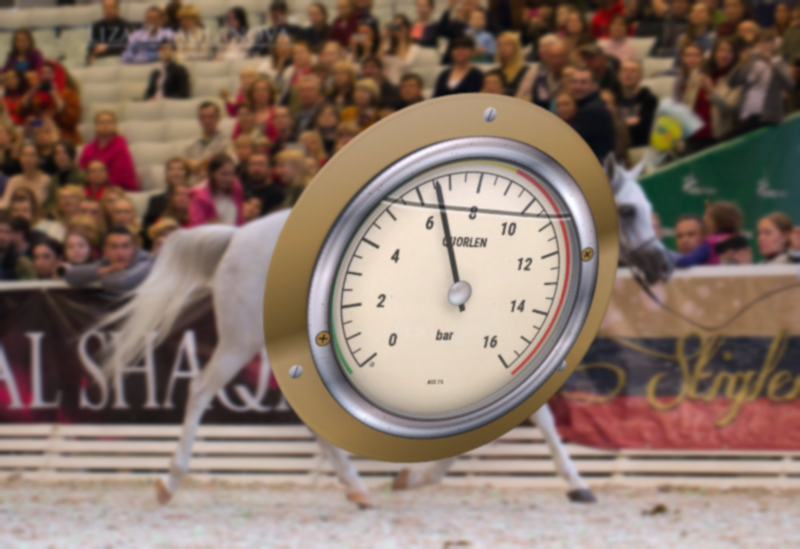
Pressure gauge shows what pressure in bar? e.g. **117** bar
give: **6.5** bar
